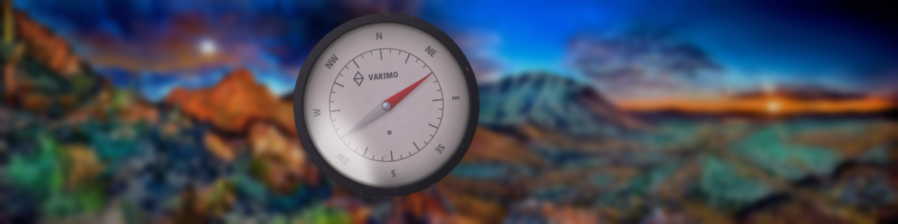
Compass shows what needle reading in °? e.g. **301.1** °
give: **60** °
